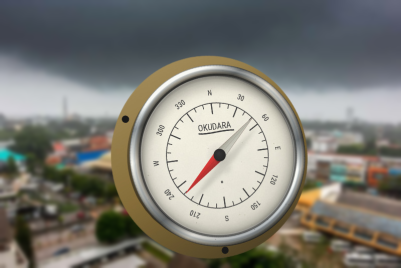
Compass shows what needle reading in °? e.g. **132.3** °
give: **230** °
